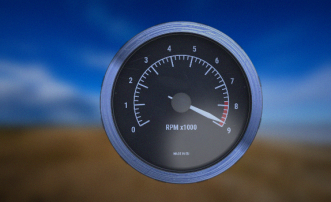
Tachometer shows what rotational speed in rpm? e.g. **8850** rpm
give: **8800** rpm
